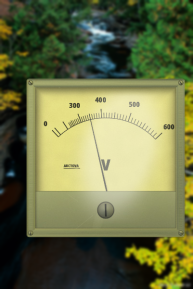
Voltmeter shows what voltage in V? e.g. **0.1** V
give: **350** V
